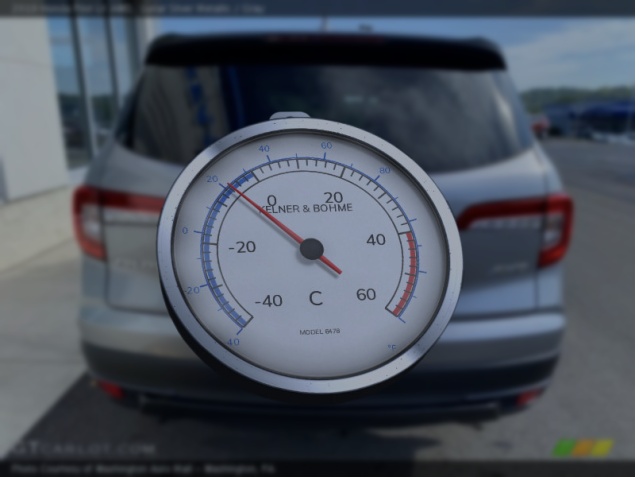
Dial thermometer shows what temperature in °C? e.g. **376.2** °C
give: **-6** °C
